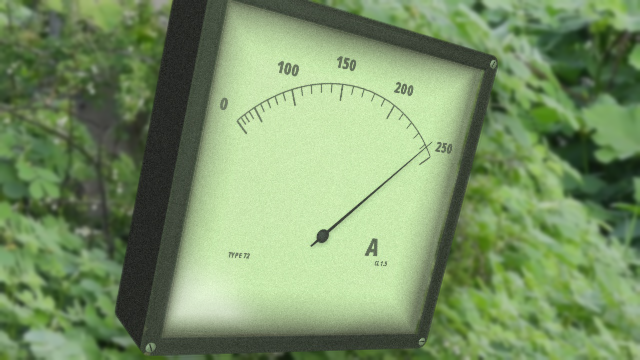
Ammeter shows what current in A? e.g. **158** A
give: **240** A
